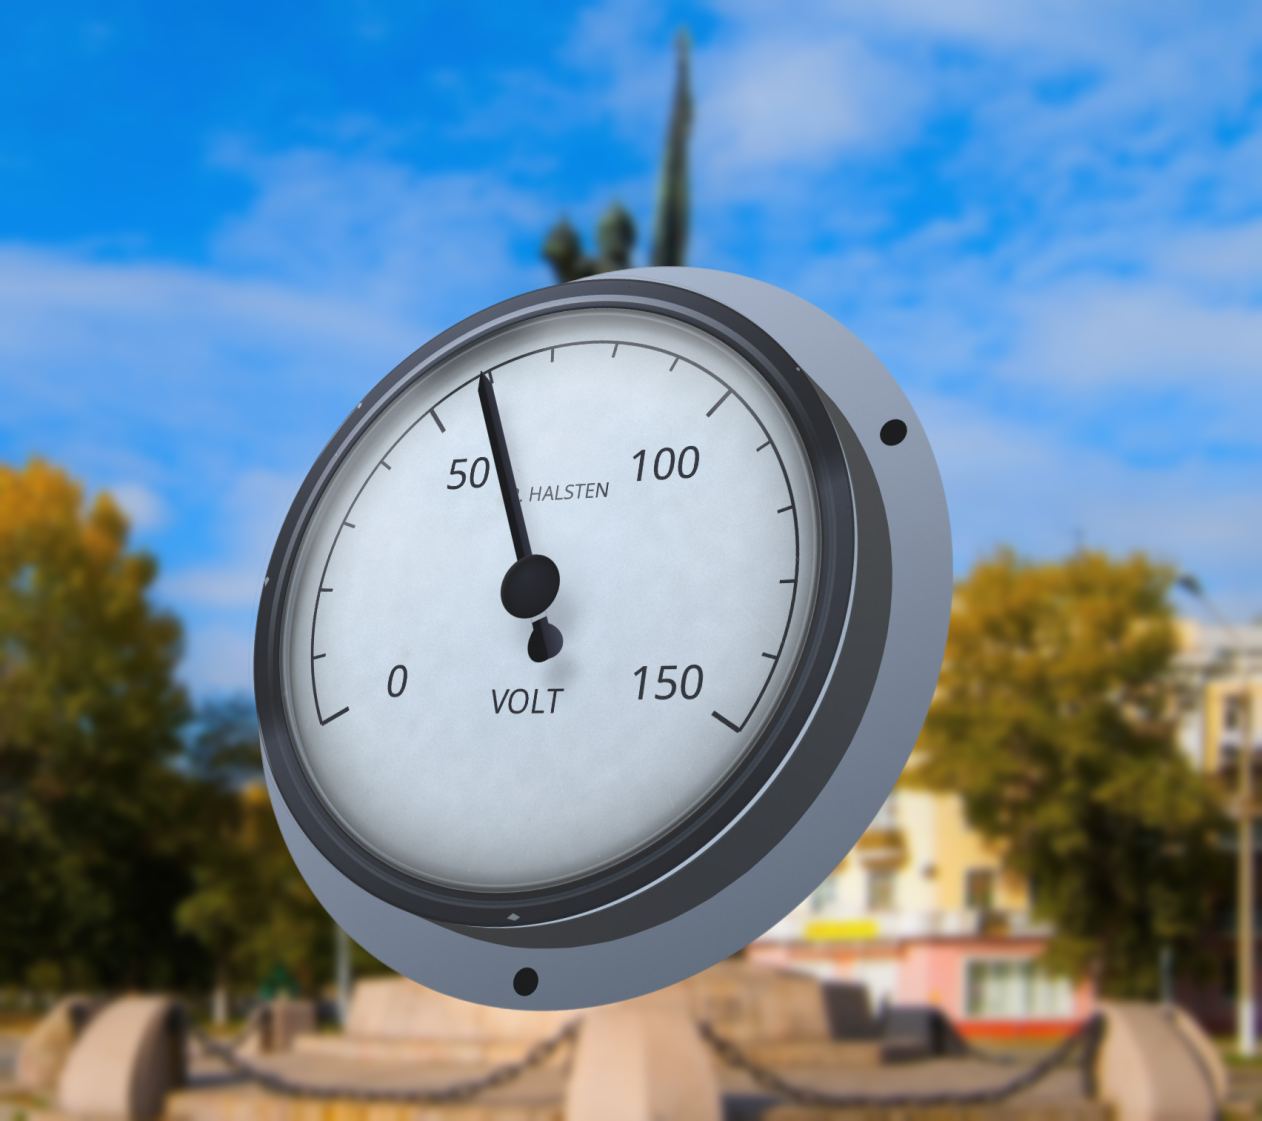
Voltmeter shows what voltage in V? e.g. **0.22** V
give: **60** V
